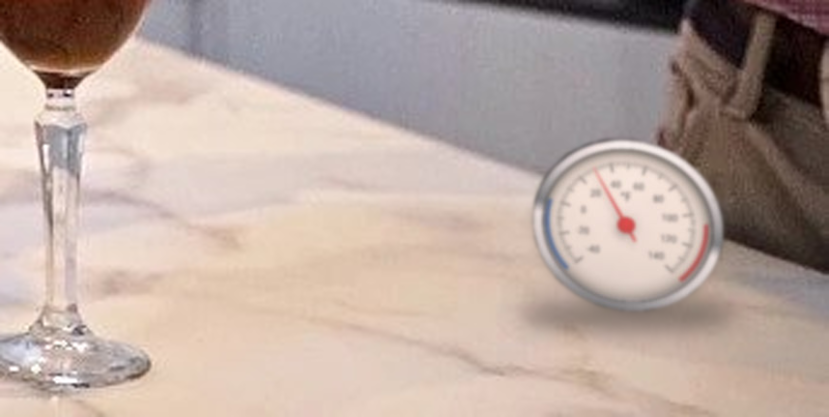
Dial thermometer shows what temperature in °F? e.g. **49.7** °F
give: **30** °F
